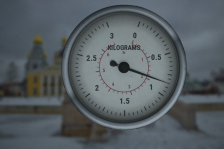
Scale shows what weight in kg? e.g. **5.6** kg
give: **0.85** kg
